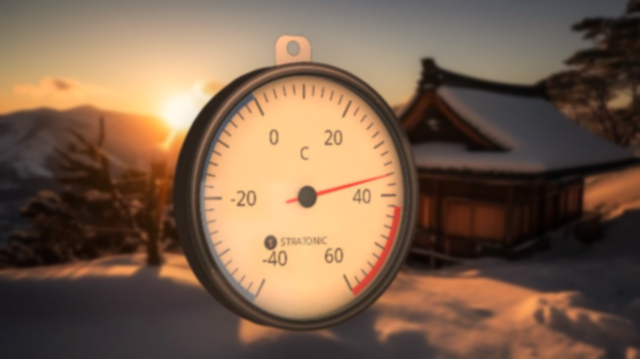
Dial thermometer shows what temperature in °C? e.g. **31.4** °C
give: **36** °C
